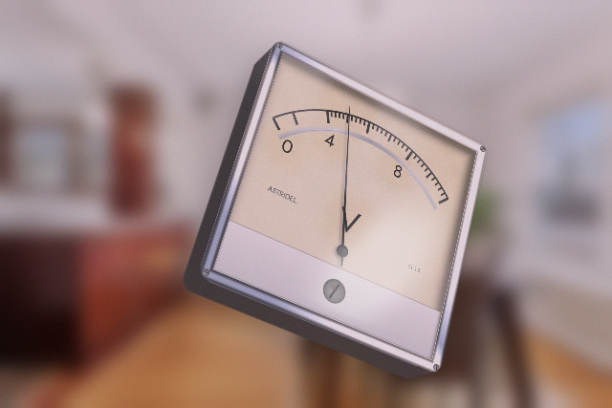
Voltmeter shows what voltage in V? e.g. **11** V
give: **5** V
